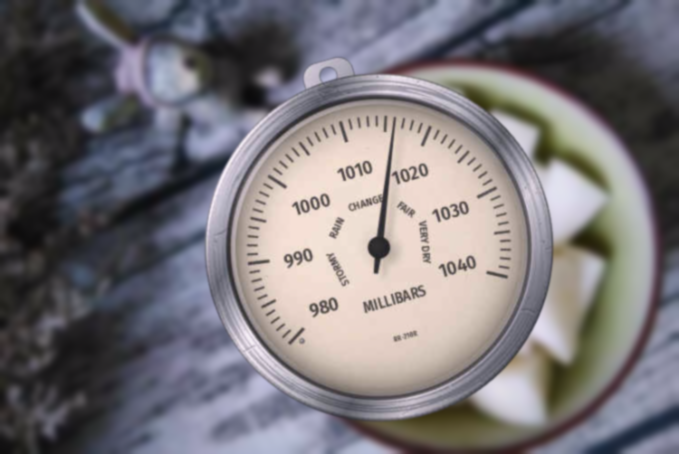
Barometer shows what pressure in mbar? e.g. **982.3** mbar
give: **1016** mbar
